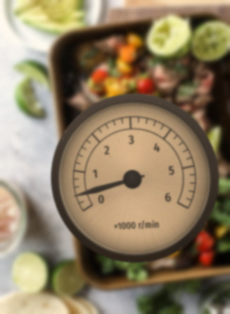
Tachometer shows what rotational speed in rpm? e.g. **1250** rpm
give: **400** rpm
